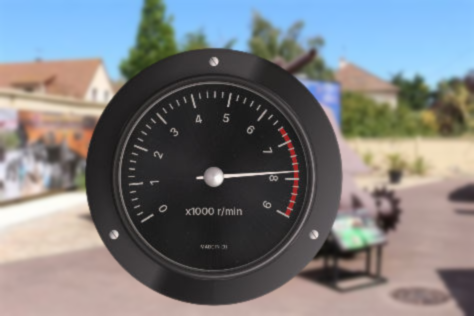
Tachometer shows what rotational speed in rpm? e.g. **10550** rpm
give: **7800** rpm
